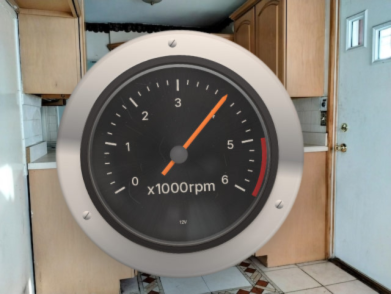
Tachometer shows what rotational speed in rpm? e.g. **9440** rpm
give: **4000** rpm
